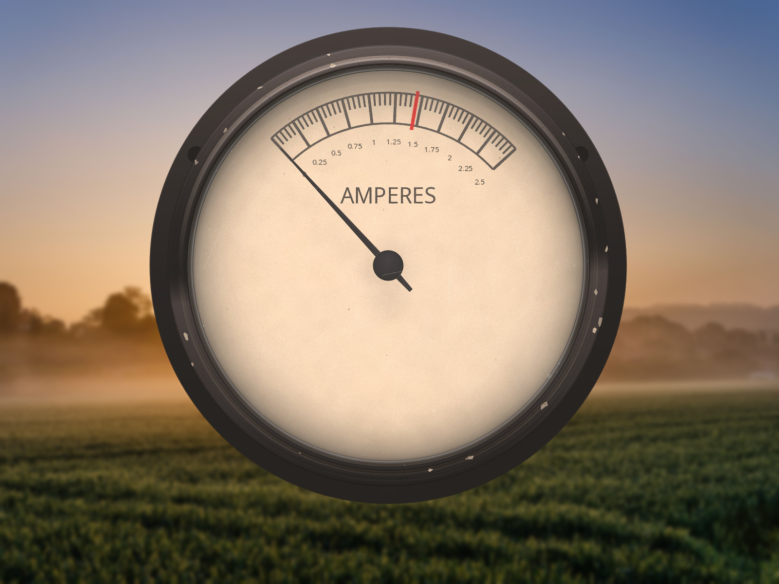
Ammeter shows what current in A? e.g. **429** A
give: **0** A
